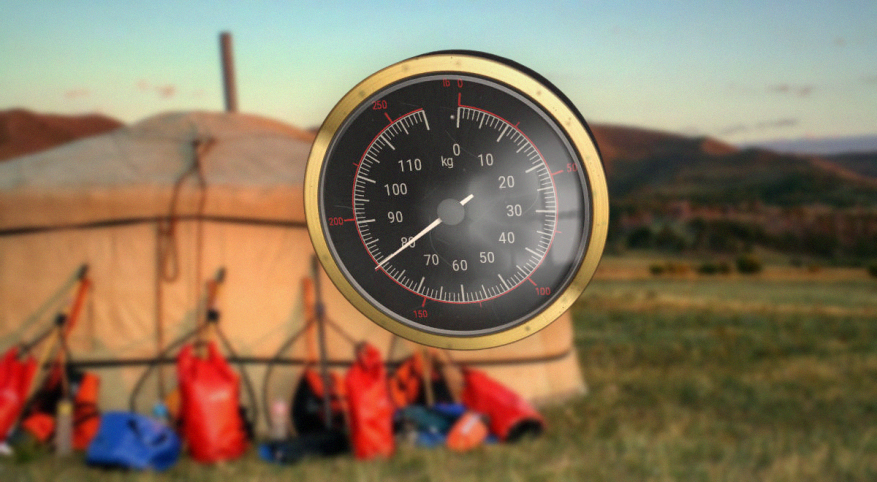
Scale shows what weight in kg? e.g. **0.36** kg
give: **80** kg
